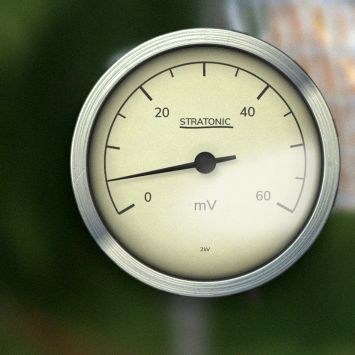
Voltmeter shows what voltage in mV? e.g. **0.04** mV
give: **5** mV
